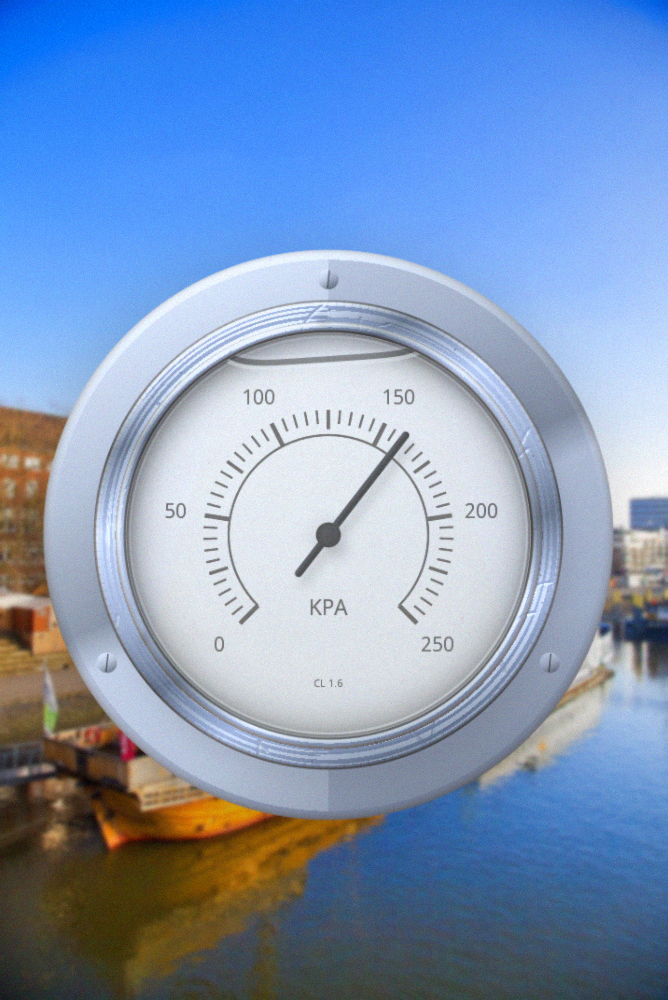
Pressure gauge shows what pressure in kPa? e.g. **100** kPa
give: **160** kPa
